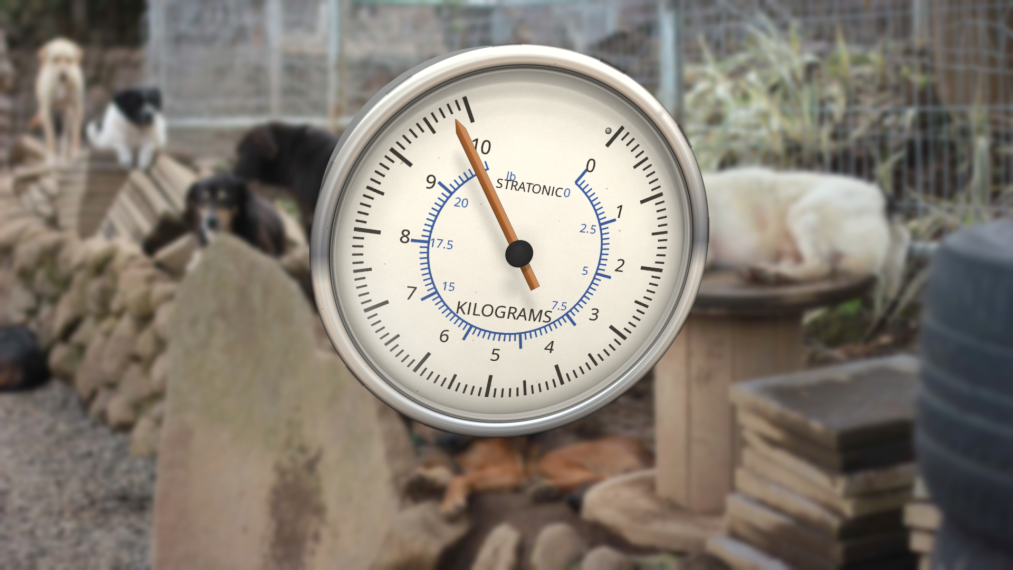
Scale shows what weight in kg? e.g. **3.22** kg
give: **9.8** kg
